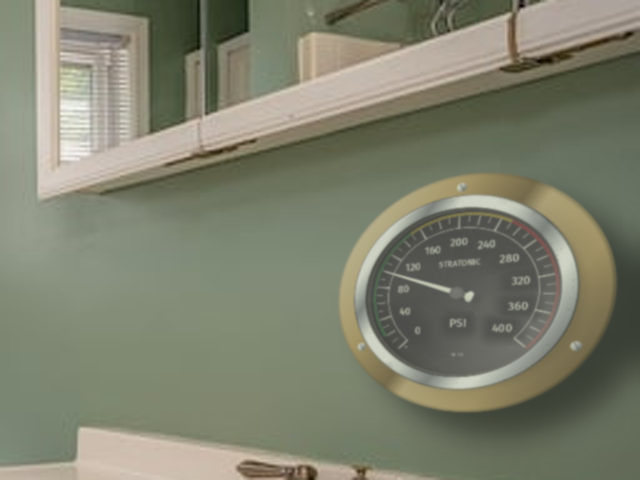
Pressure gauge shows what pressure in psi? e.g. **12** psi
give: **100** psi
